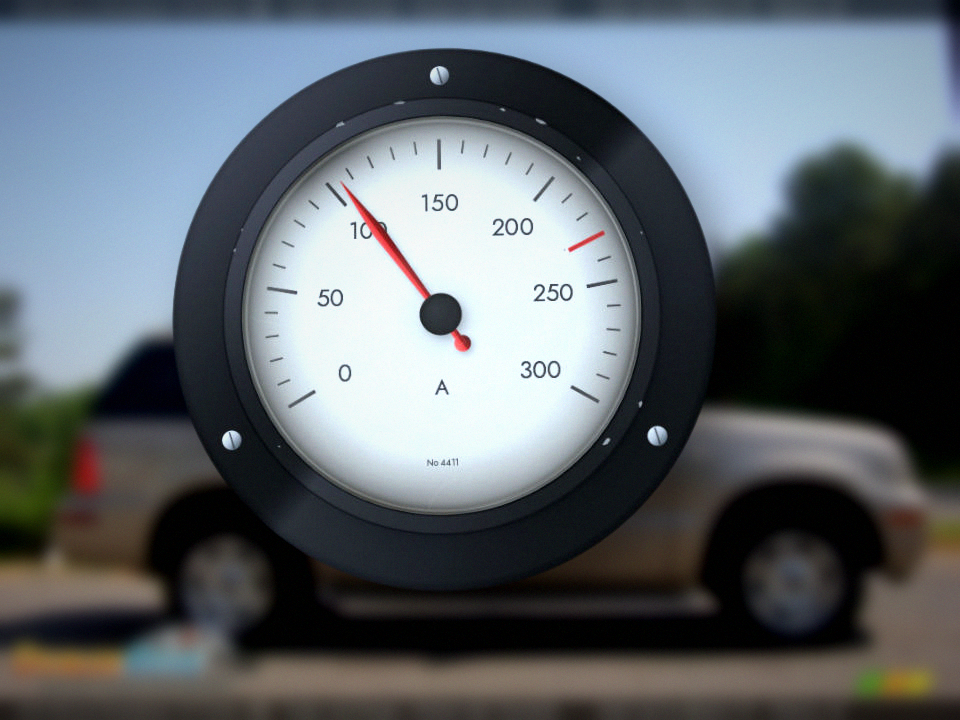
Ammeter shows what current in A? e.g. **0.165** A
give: **105** A
